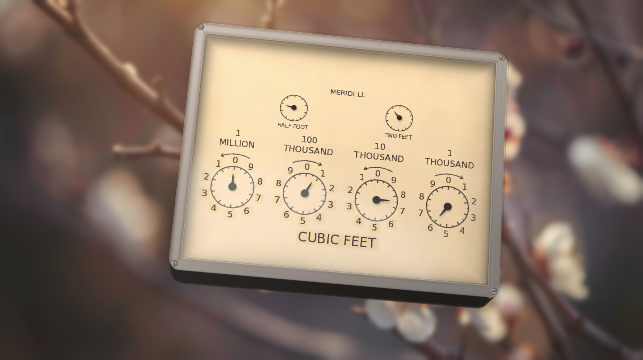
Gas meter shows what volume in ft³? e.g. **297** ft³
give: **7600** ft³
